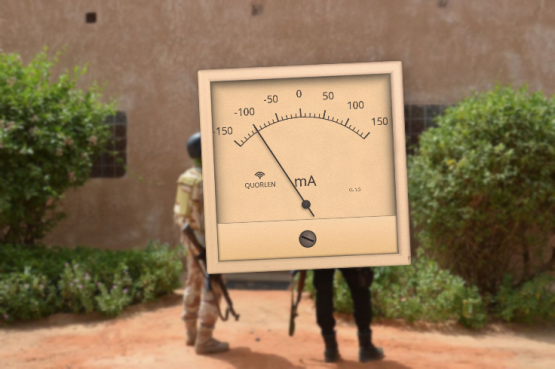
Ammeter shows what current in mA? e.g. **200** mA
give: **-100** mA
